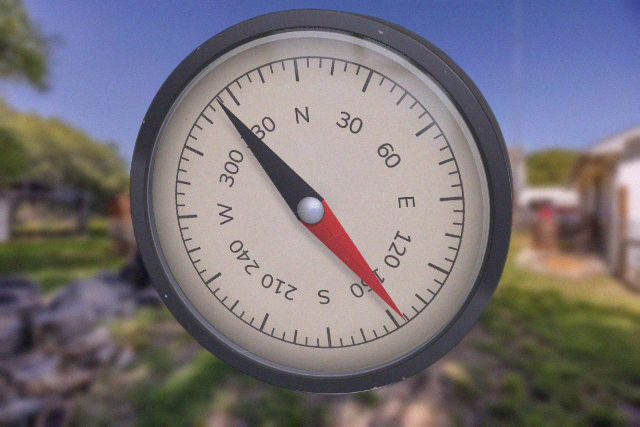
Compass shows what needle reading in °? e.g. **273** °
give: **145** °
